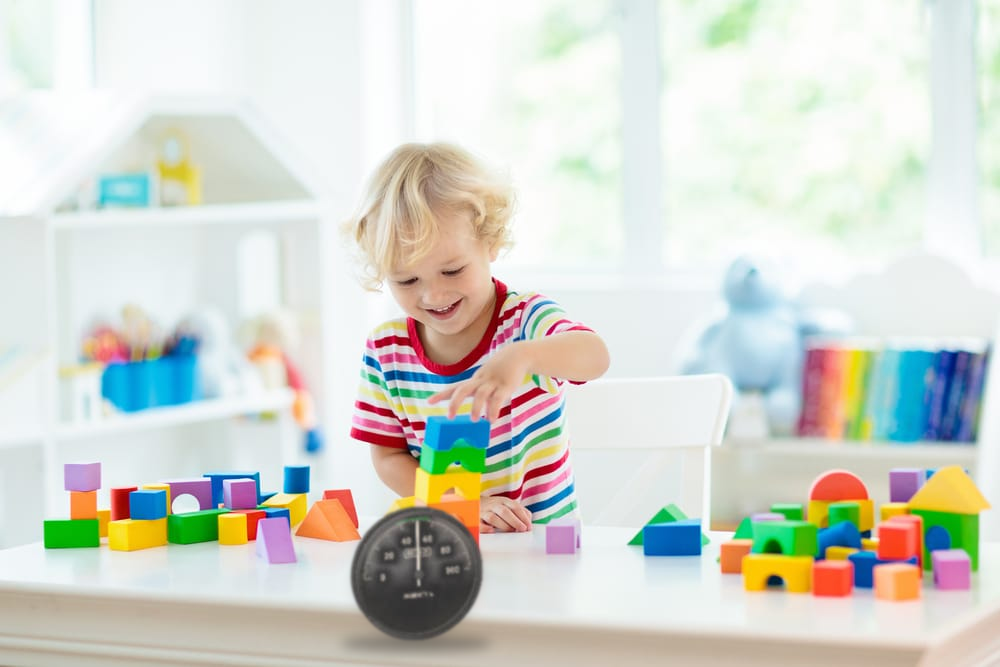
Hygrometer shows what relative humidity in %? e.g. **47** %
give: **50** %
